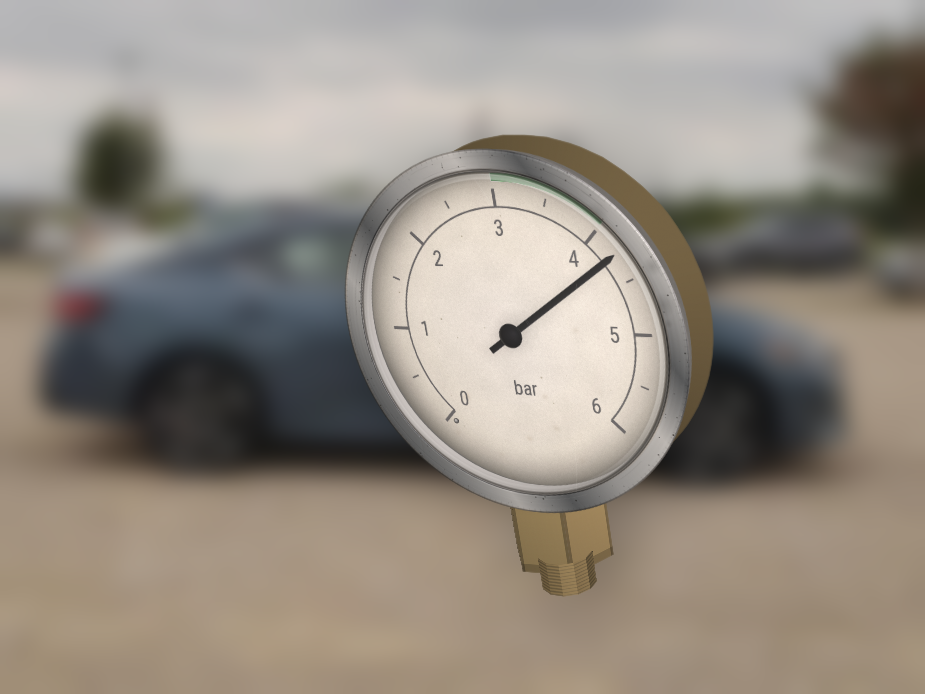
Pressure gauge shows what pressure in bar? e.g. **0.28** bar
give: **4.25** bar
